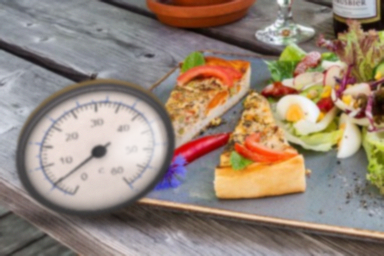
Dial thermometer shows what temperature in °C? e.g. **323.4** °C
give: **5** °C
